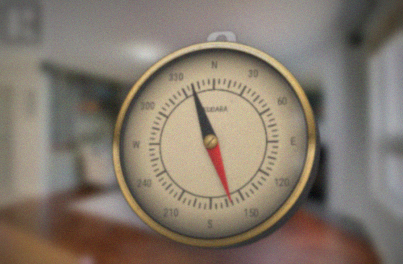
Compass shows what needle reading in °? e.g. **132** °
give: **160** °
